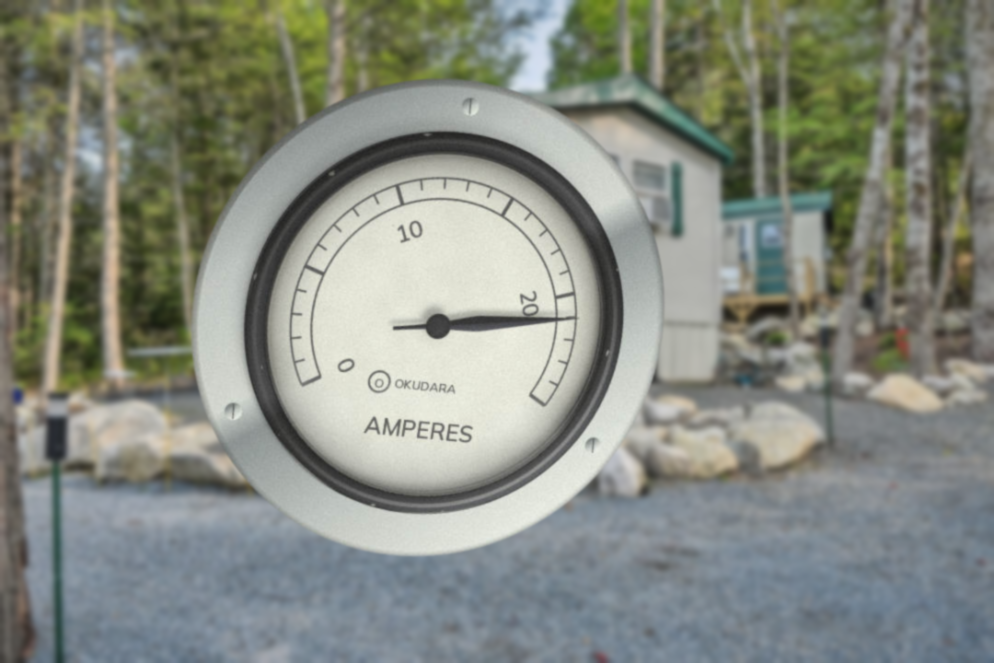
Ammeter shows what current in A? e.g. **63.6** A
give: **21** A
